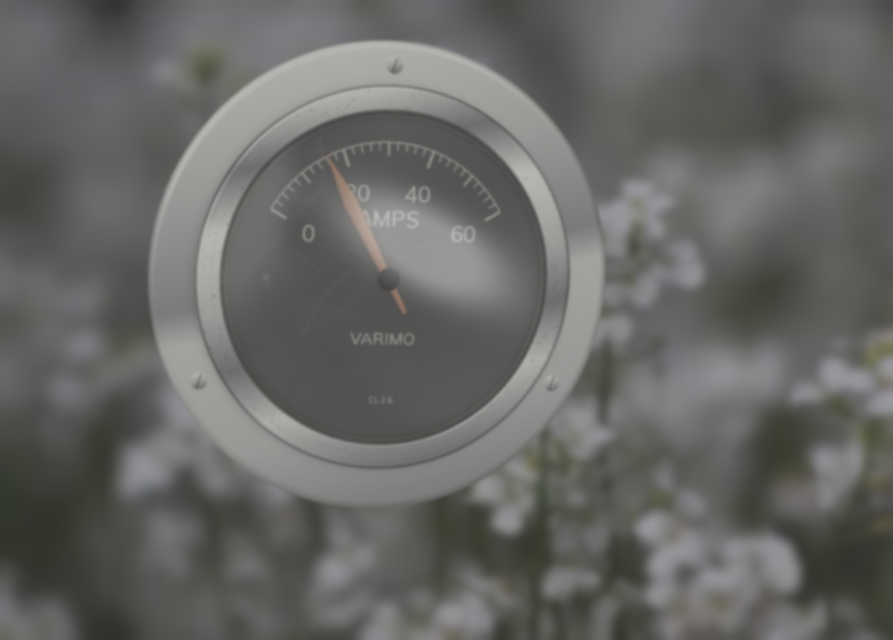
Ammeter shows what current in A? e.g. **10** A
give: **16** A
